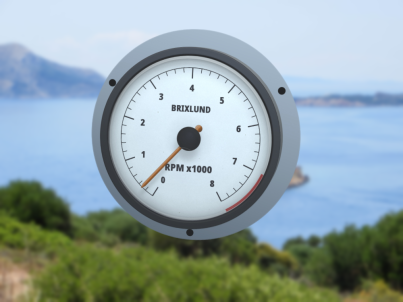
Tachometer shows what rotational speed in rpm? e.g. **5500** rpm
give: **300** rpm
